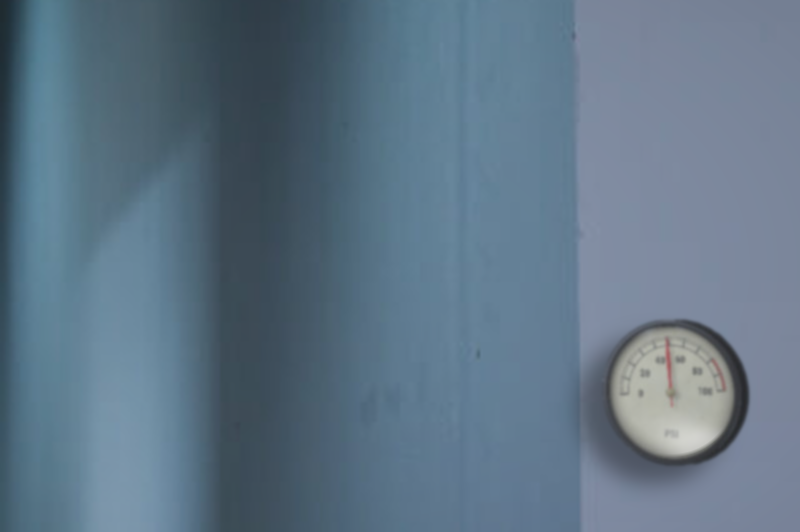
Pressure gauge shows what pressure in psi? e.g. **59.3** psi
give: **50** psi
